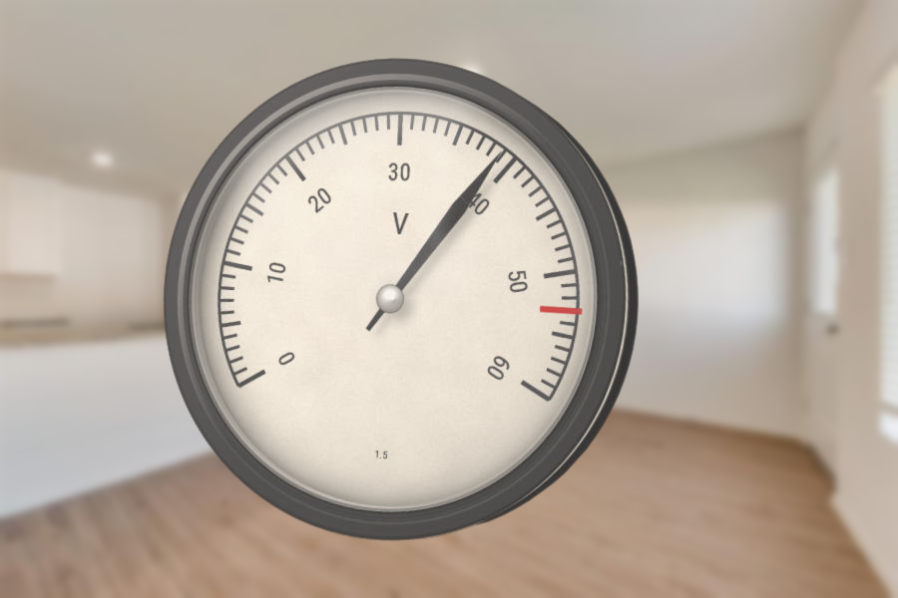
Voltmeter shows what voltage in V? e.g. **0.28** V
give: **39** V
